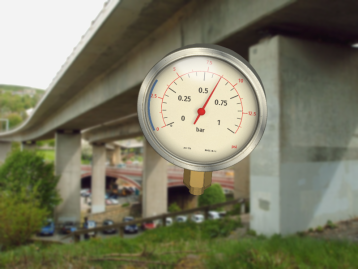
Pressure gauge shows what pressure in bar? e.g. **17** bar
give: **0.6** bar
